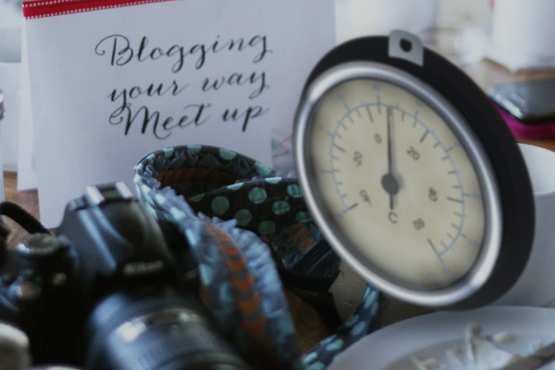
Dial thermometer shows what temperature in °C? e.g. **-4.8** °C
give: **8** °C
